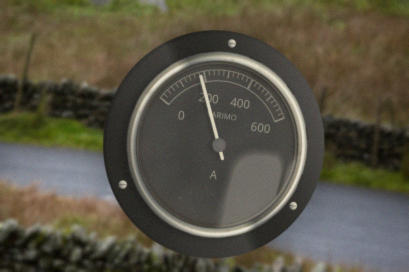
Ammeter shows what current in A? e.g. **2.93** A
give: **180** A
